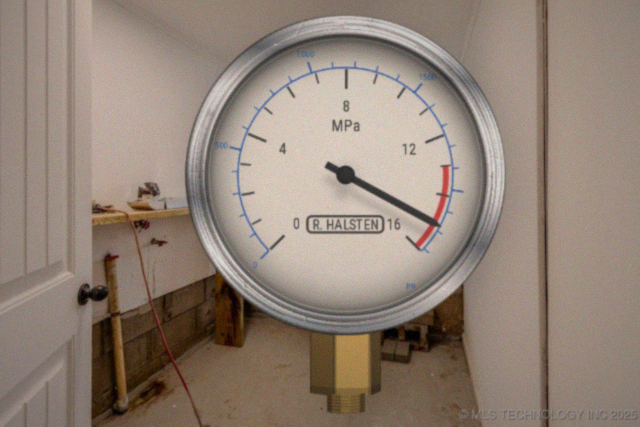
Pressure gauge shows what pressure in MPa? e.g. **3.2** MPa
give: **15** MPa
